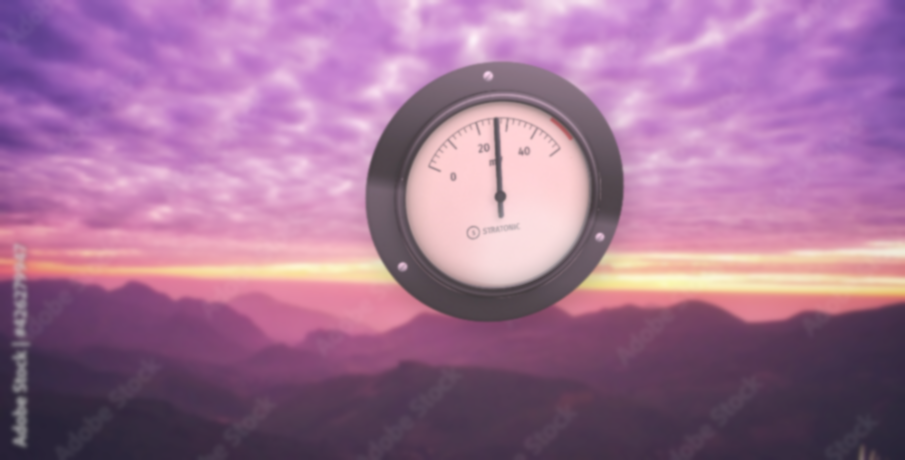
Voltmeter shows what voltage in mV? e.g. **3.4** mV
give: **26** mV
